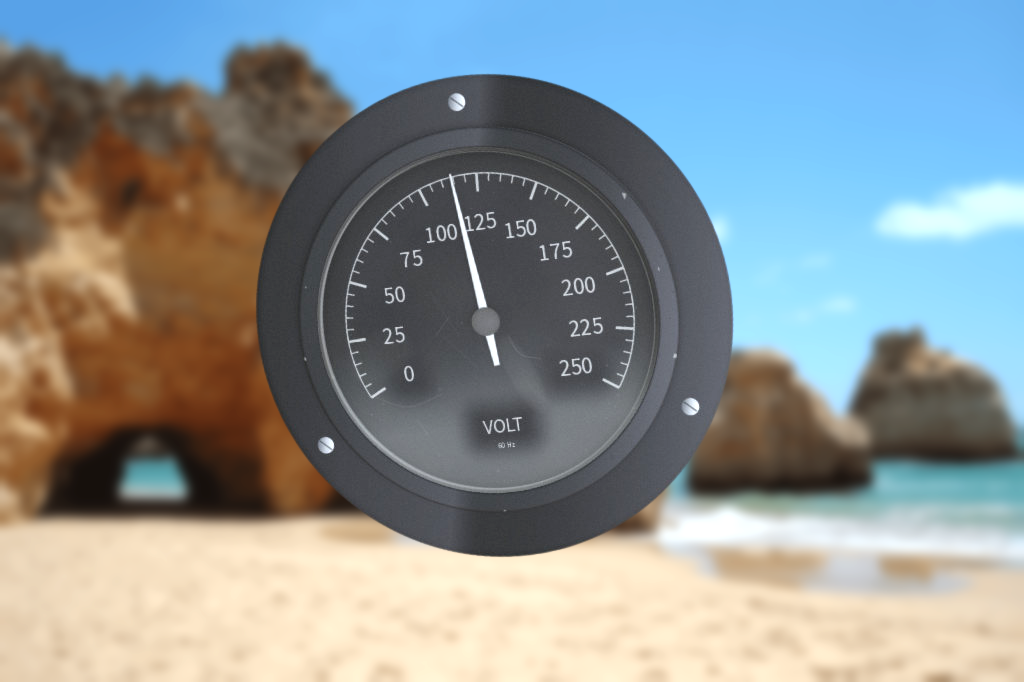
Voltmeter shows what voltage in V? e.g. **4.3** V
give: **115** V
